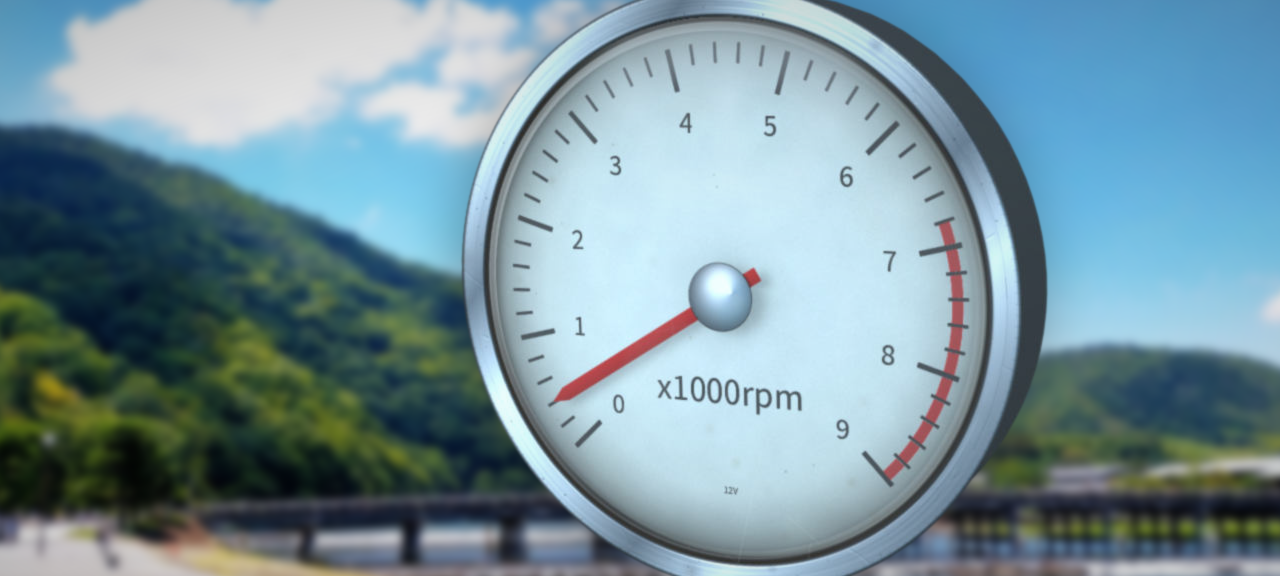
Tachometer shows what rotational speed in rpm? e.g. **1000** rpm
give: **400** rpm
